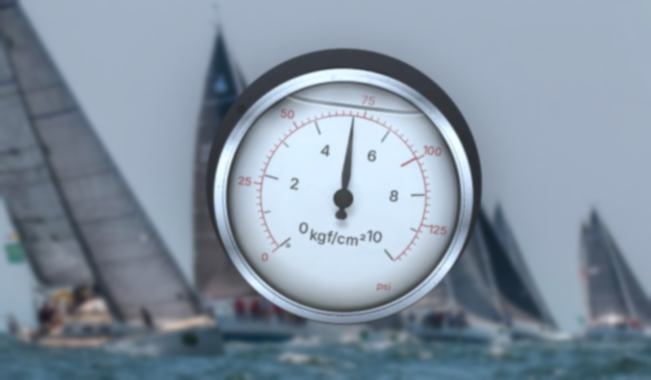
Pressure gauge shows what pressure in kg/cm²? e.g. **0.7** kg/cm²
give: **5** kg/cm²
